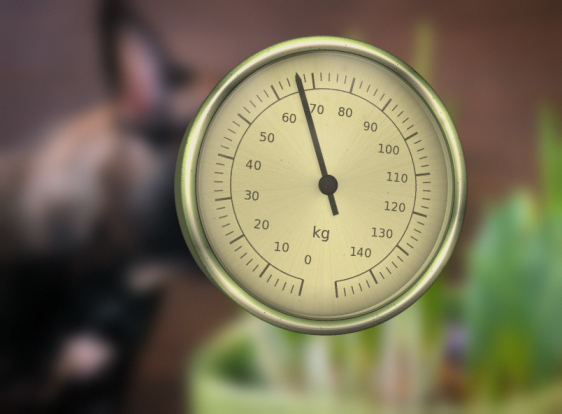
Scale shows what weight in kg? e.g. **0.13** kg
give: **66** kg
